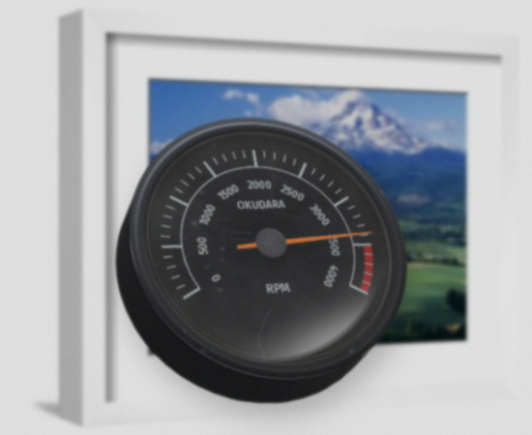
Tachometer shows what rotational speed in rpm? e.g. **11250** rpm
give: **3400** rpm
